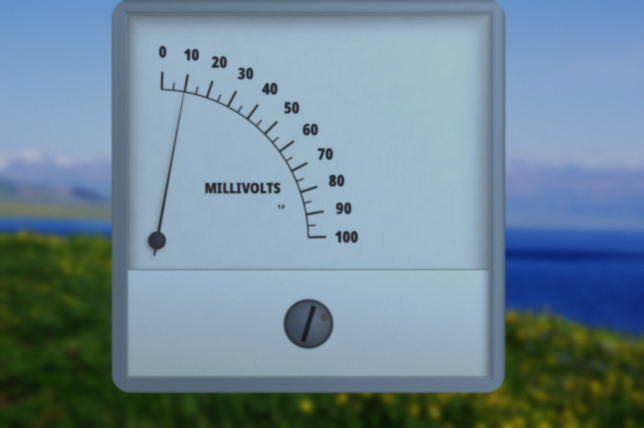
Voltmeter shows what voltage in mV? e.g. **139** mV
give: **10** mV
